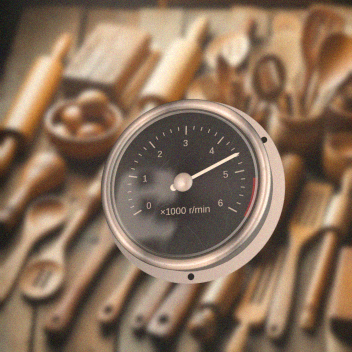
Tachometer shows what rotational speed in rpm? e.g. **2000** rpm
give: **4600** rpm
